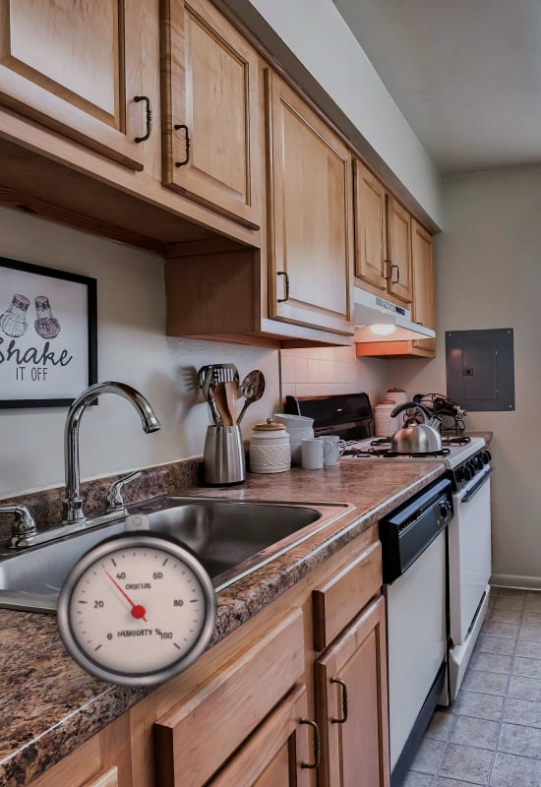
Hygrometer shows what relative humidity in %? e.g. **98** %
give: **36** %
